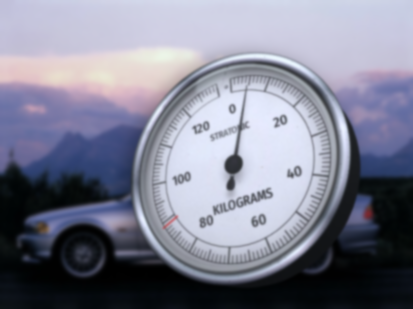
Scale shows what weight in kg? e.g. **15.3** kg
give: **5** kg
